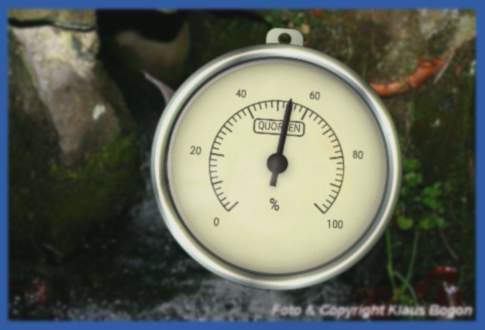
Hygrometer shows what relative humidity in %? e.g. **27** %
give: **54** %
